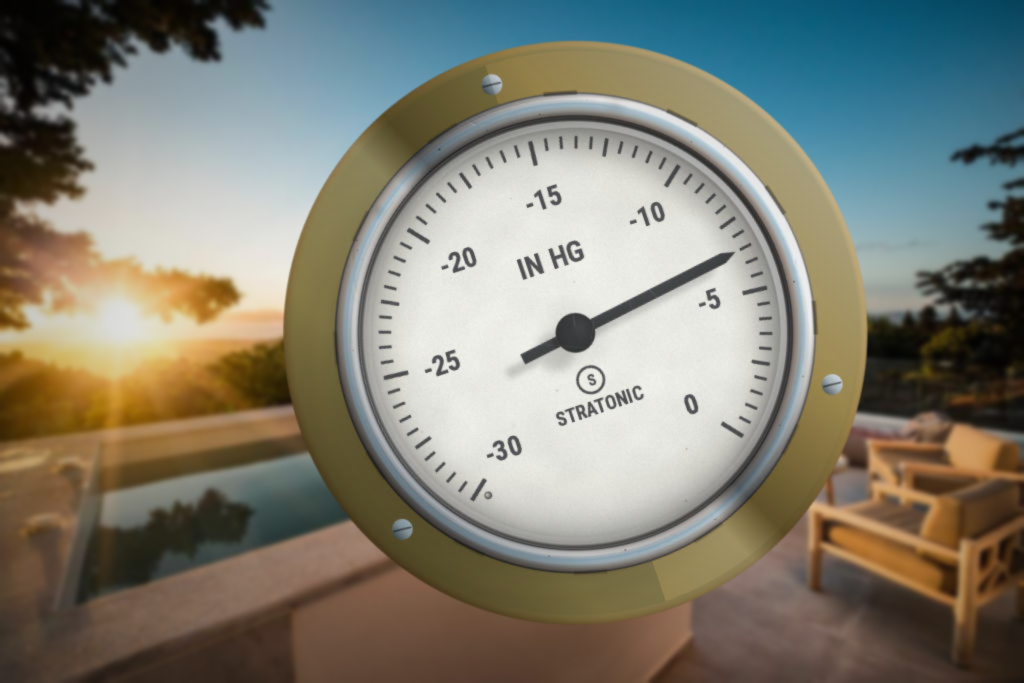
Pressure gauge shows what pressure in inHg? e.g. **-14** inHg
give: **-6.5** inHg
